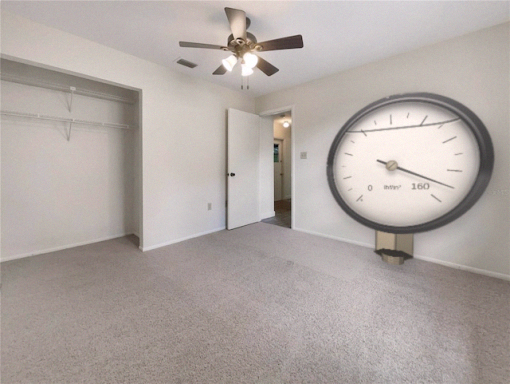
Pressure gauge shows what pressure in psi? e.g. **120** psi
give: **150** psi
